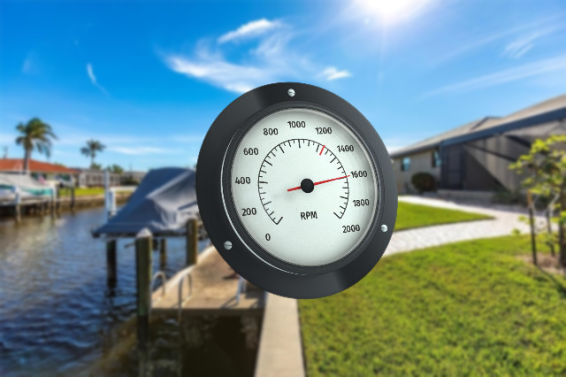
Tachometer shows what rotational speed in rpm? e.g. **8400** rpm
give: **1600** rpm
